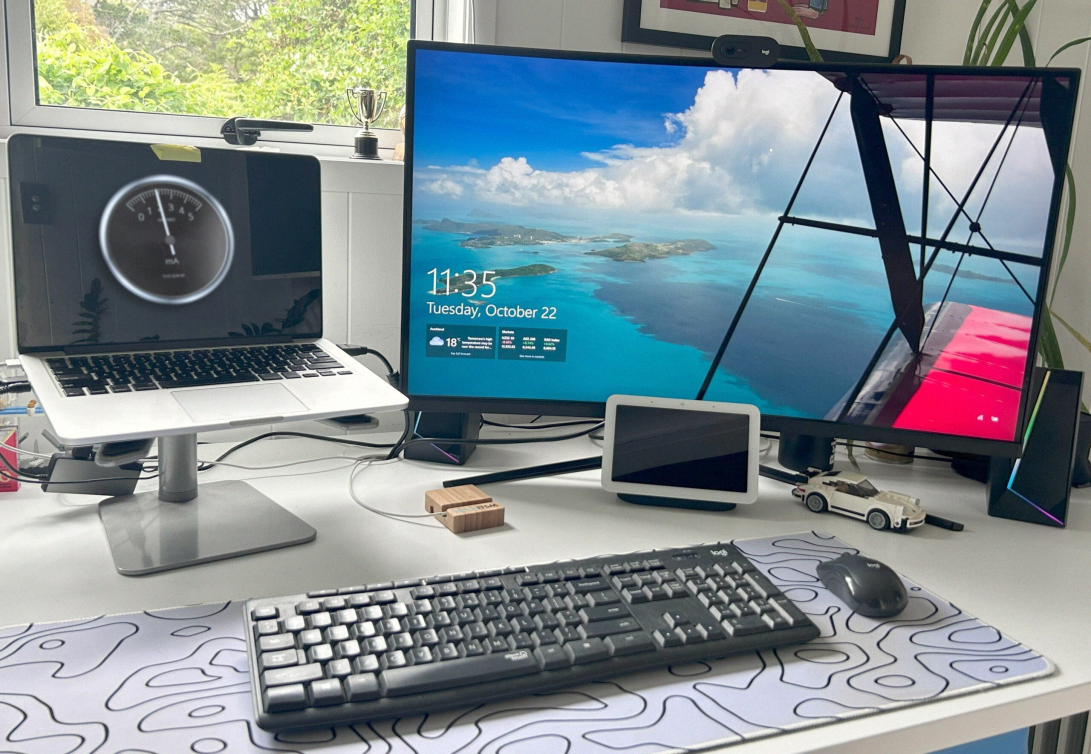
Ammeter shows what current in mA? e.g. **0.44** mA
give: **2** mA
